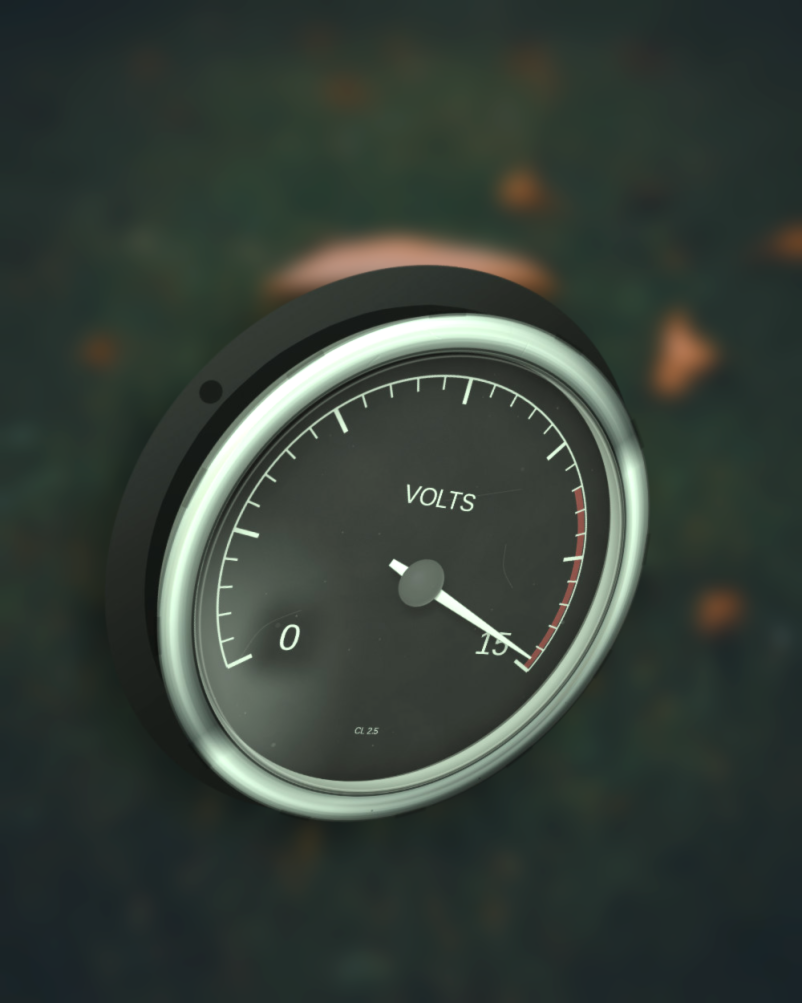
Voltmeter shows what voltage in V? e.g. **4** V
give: **14.75** V
